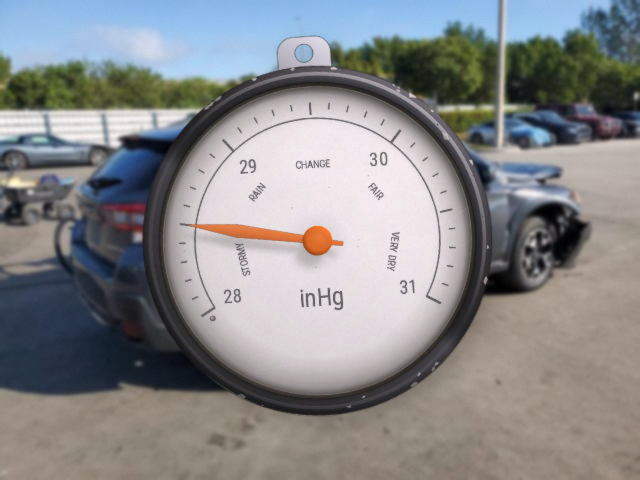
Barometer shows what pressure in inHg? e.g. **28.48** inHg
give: **28.5** inHg
